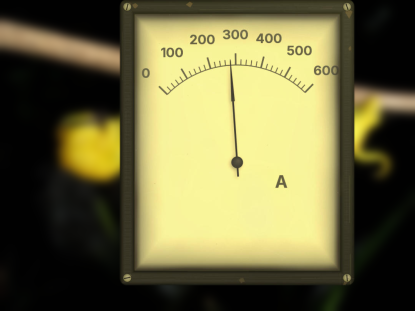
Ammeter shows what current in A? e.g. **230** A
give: **280** A
